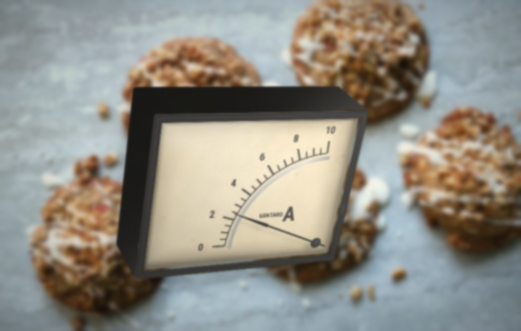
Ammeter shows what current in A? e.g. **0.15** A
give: **2.5** A
